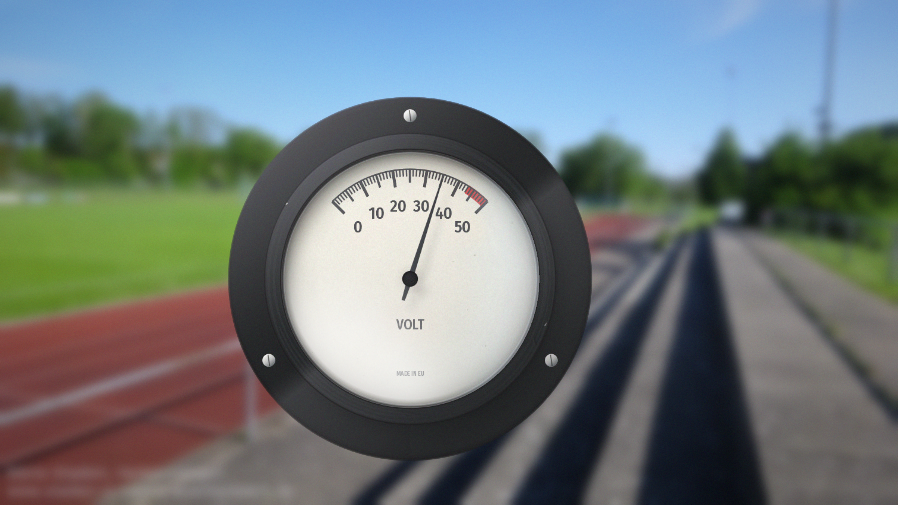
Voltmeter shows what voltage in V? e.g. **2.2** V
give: **35** V
